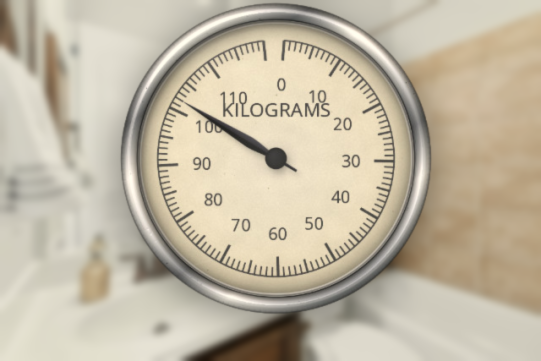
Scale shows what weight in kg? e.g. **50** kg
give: **102** kg
